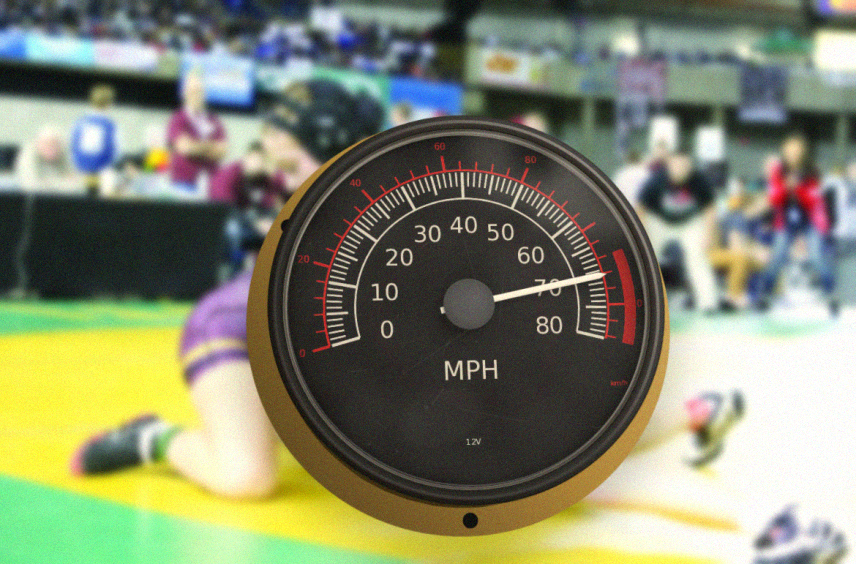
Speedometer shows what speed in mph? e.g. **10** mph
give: **70** mph
